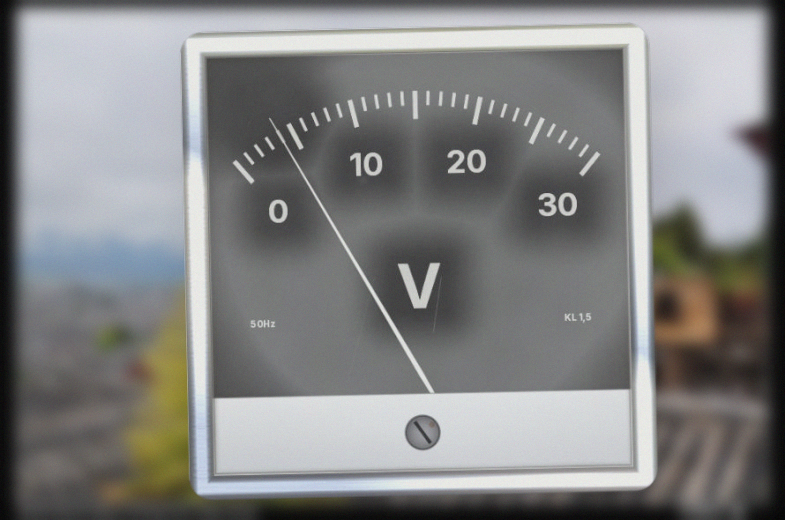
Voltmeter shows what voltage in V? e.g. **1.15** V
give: **4** V
